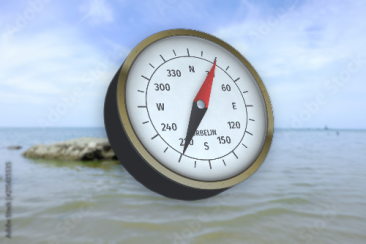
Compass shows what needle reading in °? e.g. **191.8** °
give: **30** °
